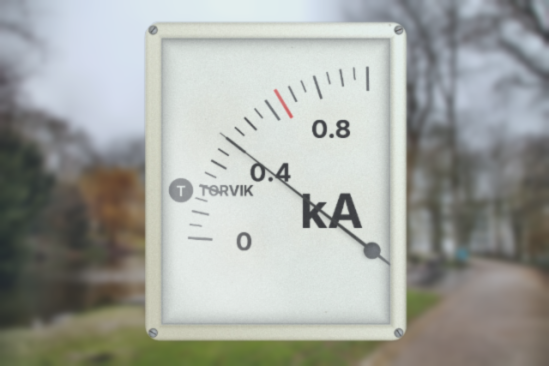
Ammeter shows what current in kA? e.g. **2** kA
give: **0.4** kA
